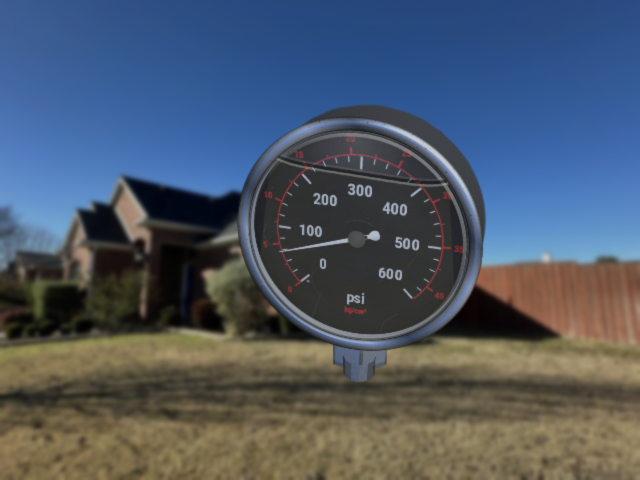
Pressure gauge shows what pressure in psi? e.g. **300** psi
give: **60** psi
